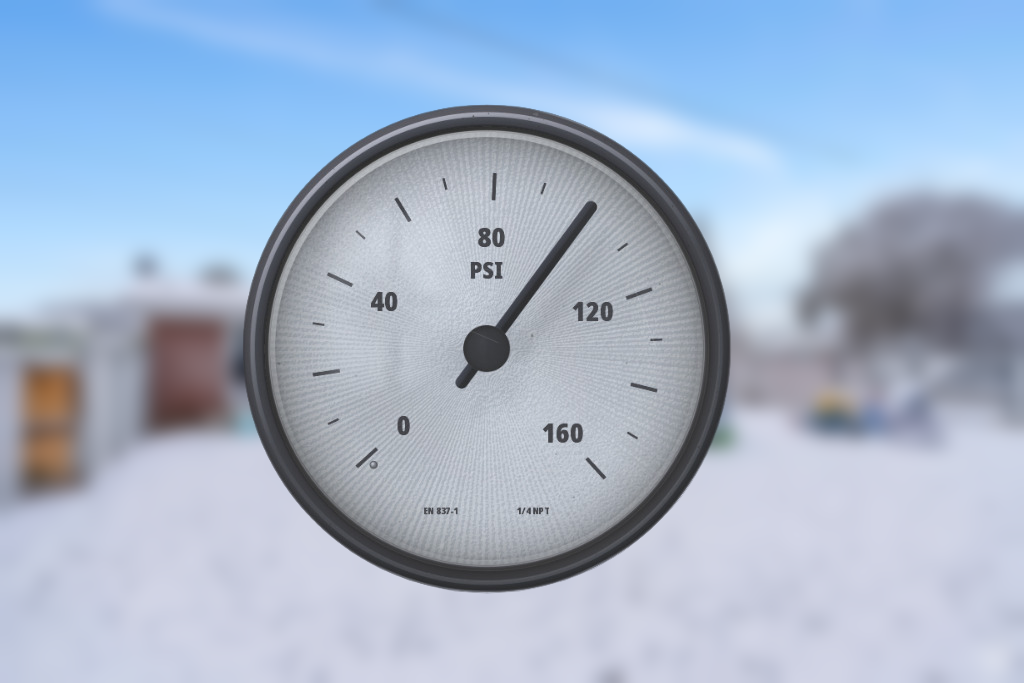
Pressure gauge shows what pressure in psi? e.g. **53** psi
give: **100** psi
